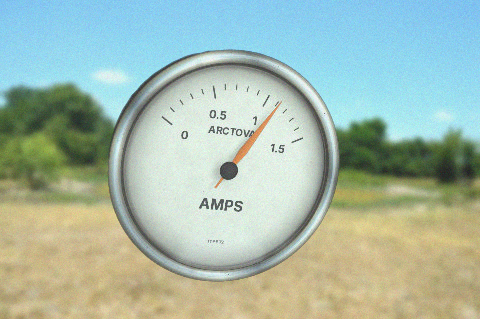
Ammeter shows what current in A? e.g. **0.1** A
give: **1.1** A
